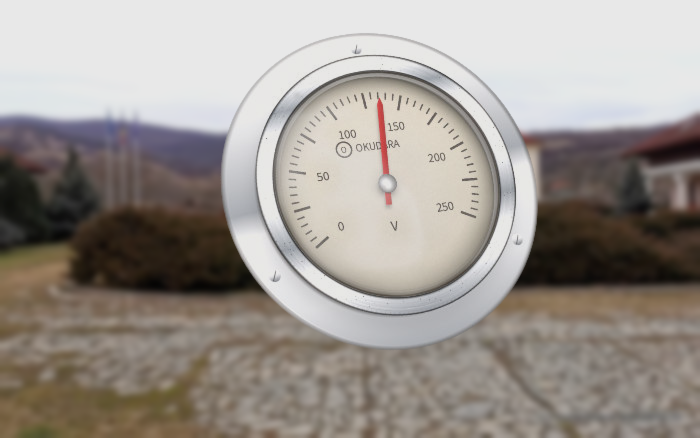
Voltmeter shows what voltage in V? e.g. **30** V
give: **135** V
